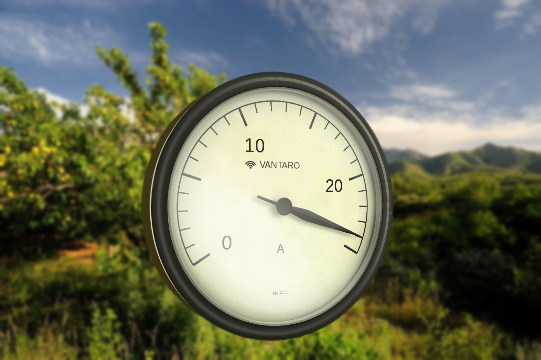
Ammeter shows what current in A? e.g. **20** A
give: **24** A
